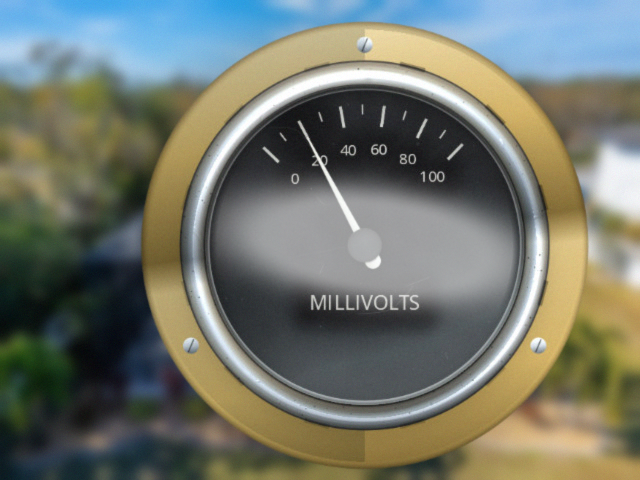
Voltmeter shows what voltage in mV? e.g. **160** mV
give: **20** mV
